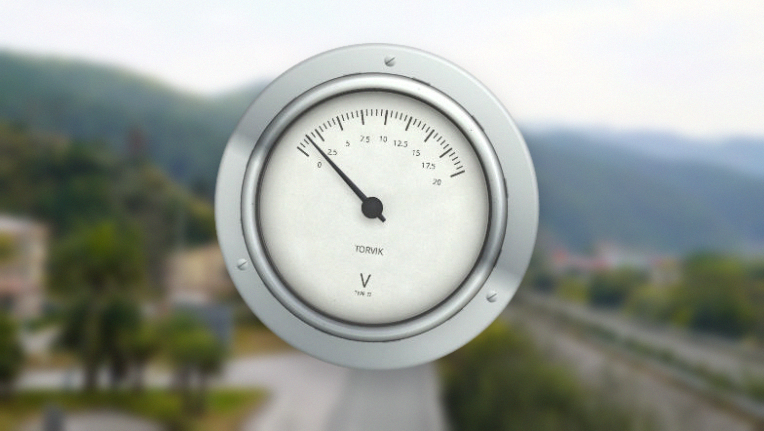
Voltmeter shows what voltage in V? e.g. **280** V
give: **1.5** V
